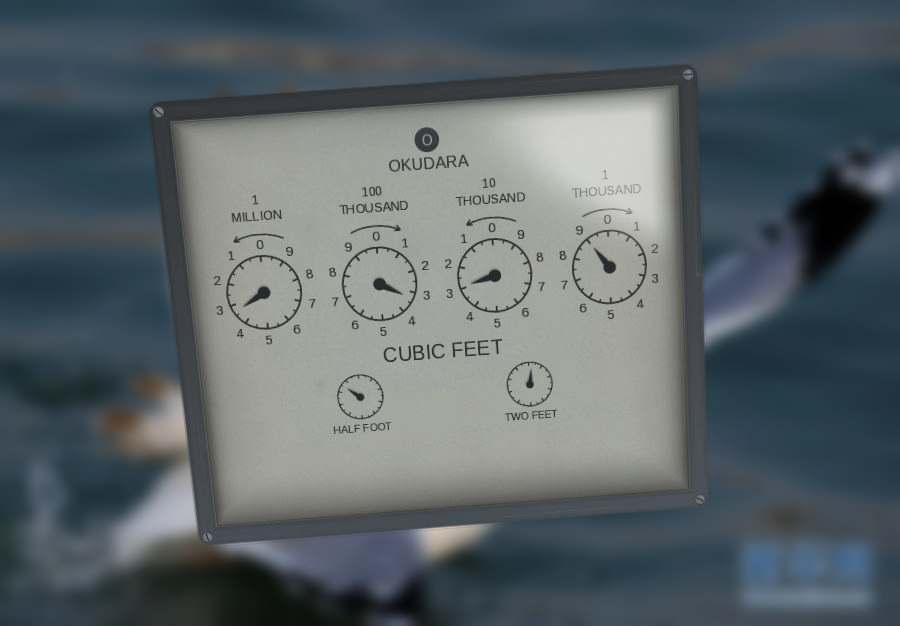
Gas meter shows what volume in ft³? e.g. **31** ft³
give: **332900** ft³
